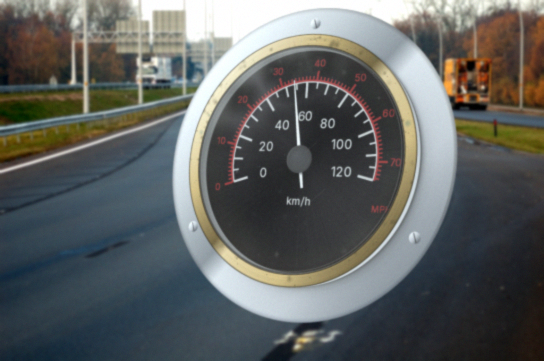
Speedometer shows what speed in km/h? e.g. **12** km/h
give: **55** km/h
